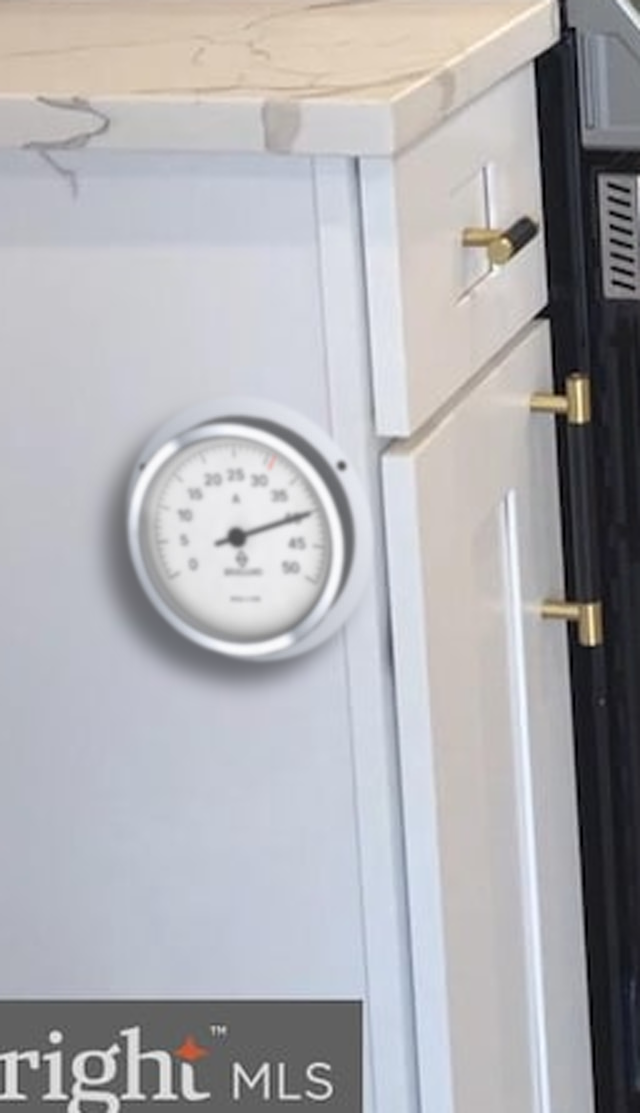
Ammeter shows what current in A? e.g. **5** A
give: **40** A
